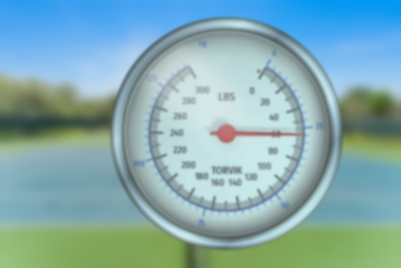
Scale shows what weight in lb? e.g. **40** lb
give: **60** lb
